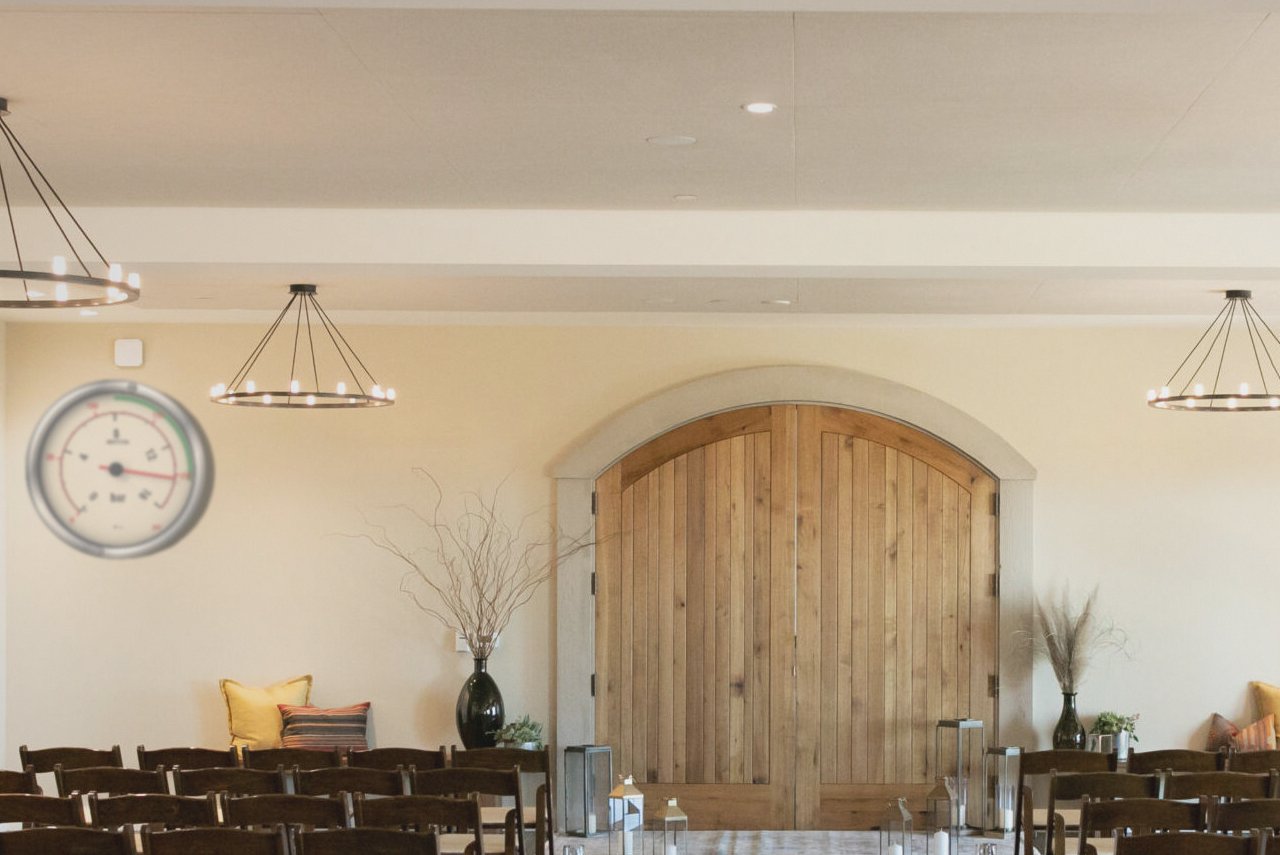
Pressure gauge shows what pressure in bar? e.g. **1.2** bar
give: **14** bar
